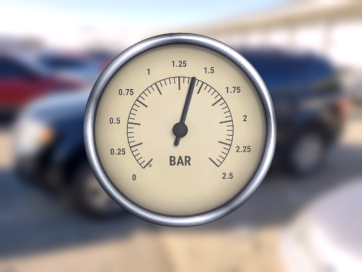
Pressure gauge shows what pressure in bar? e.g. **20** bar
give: **1.4** bar
